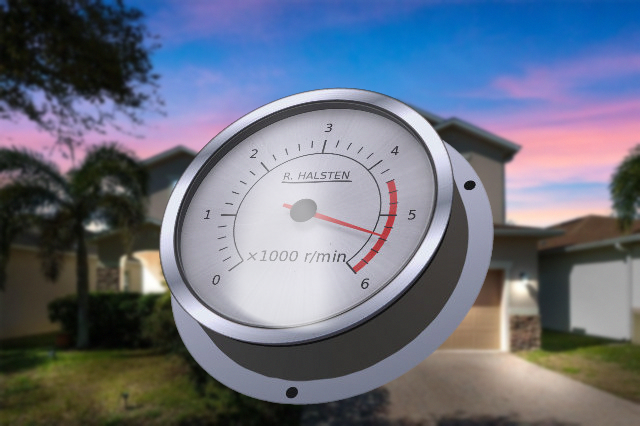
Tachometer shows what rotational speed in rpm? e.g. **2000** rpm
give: **5400** rpm
